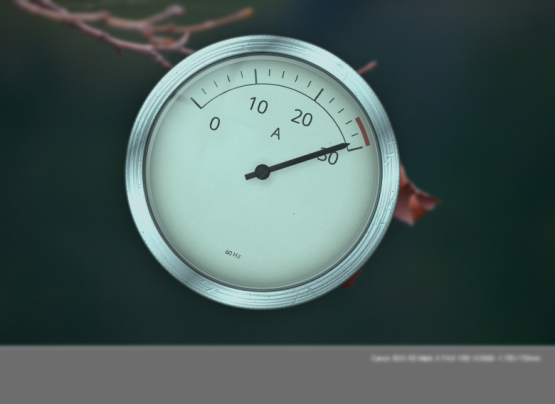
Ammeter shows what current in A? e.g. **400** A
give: **29** A
